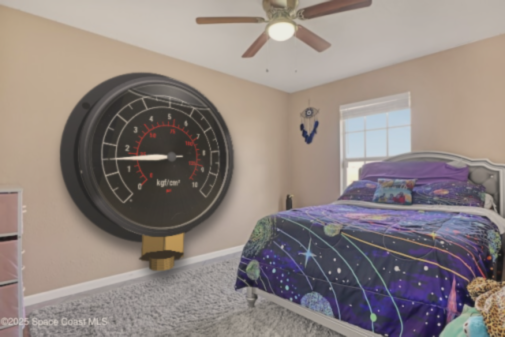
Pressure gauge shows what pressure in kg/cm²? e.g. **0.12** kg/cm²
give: **1.5** kg/cm²
